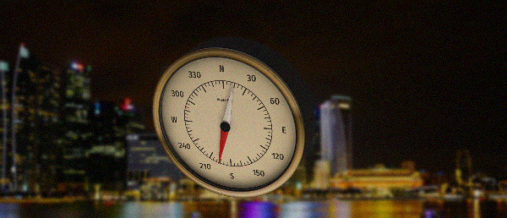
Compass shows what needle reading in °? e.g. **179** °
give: **195** °
